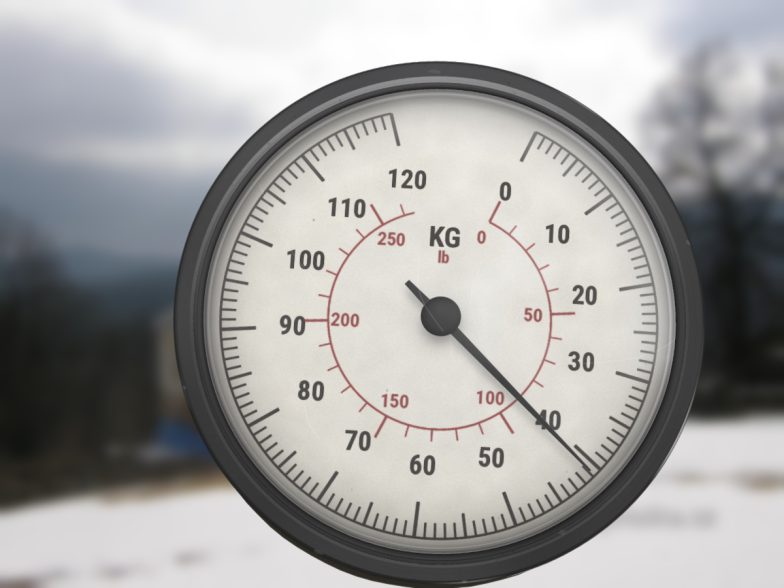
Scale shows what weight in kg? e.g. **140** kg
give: **41** kg
